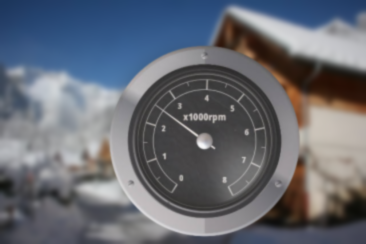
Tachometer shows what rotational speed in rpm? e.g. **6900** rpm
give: **2500** rpm
